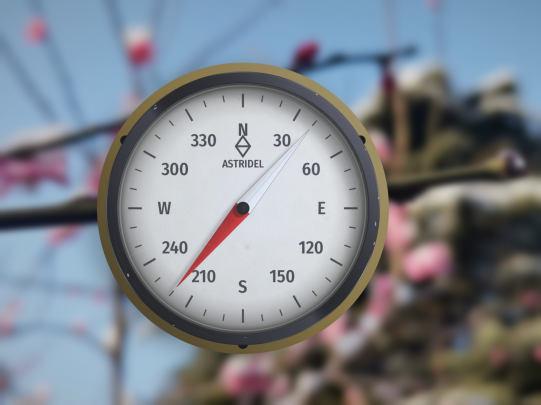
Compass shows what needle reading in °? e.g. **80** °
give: **220** °
